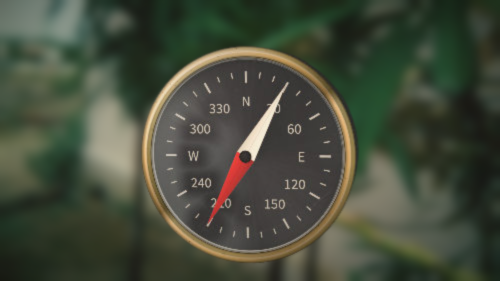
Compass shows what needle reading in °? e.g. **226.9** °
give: **210** °
